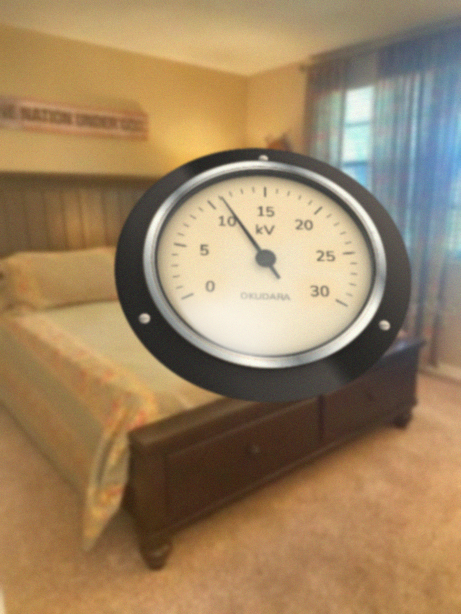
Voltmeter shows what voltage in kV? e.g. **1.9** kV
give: **11** kV
